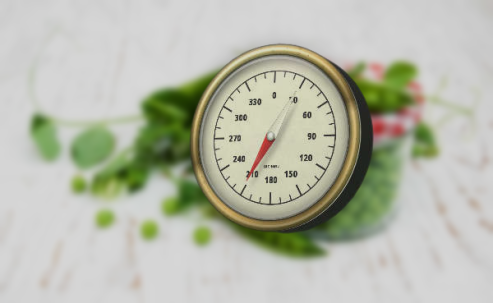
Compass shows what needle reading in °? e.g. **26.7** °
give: **210** °
